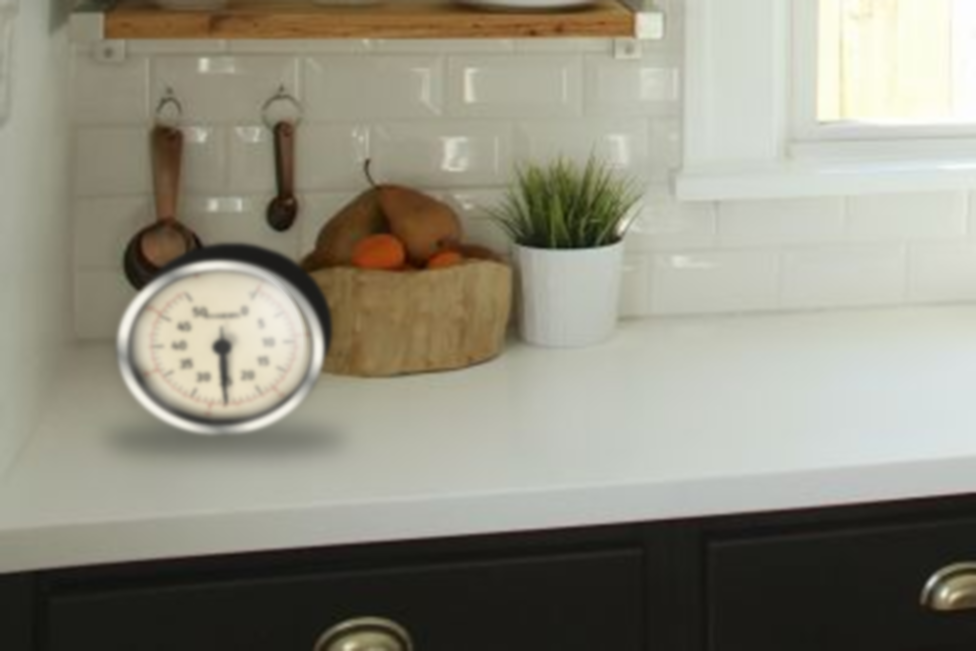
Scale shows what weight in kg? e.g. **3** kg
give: **25** kg
